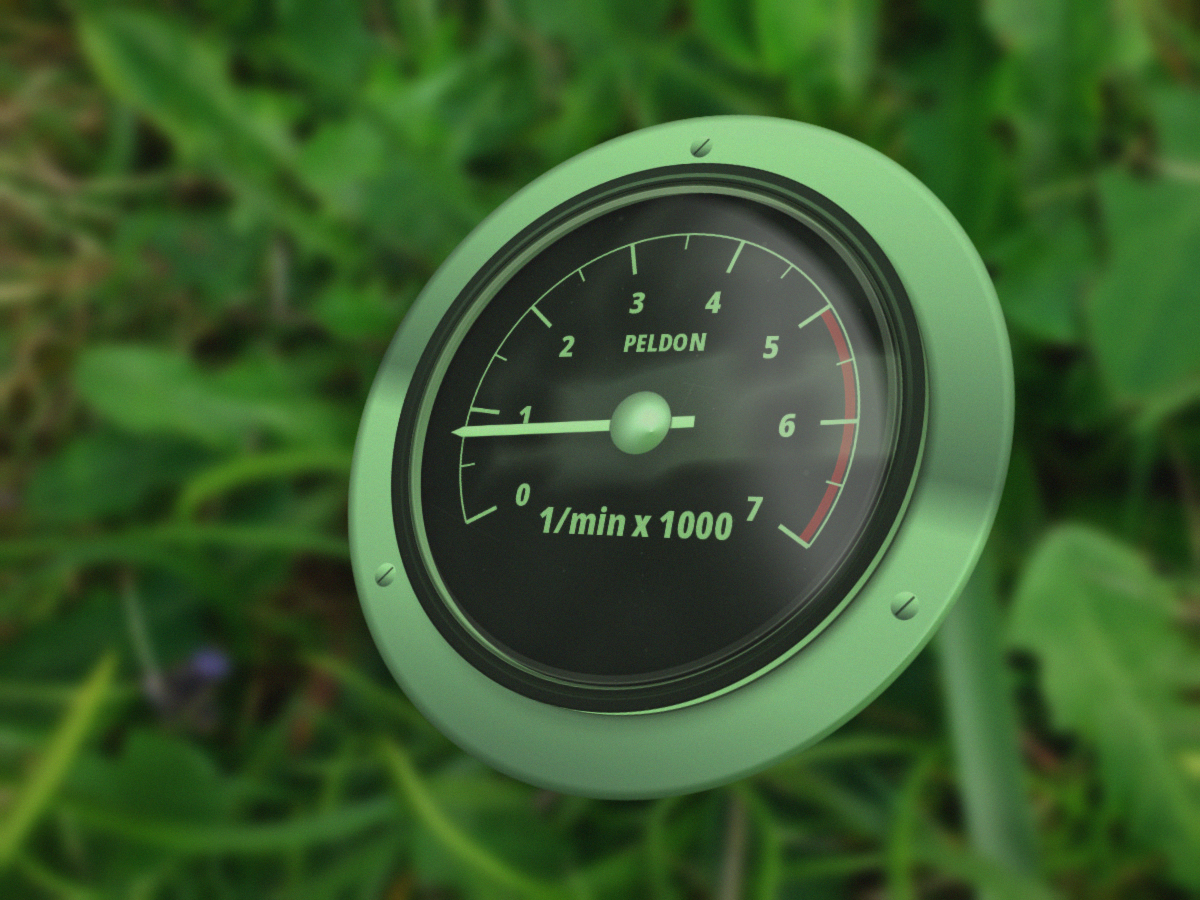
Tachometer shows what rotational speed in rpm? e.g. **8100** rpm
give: **750** rpm
